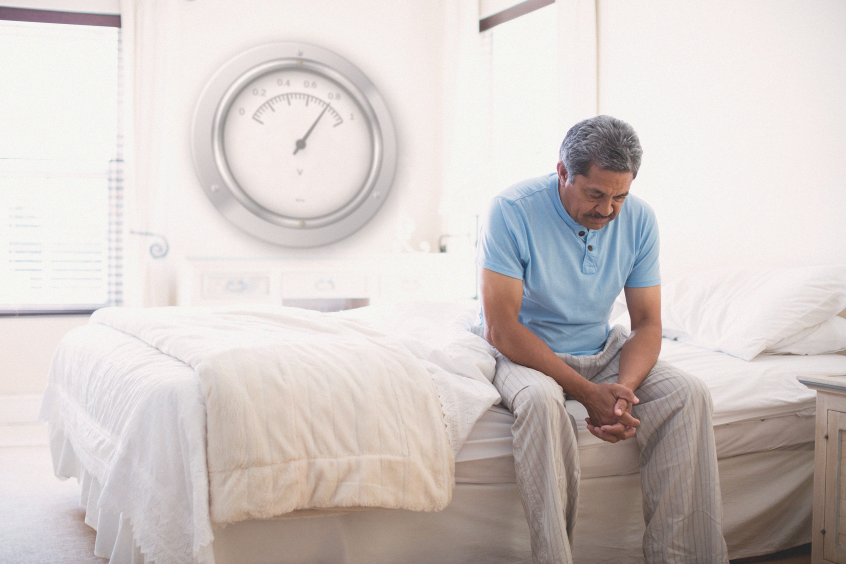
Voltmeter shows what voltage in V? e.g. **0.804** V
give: **0.8** V
